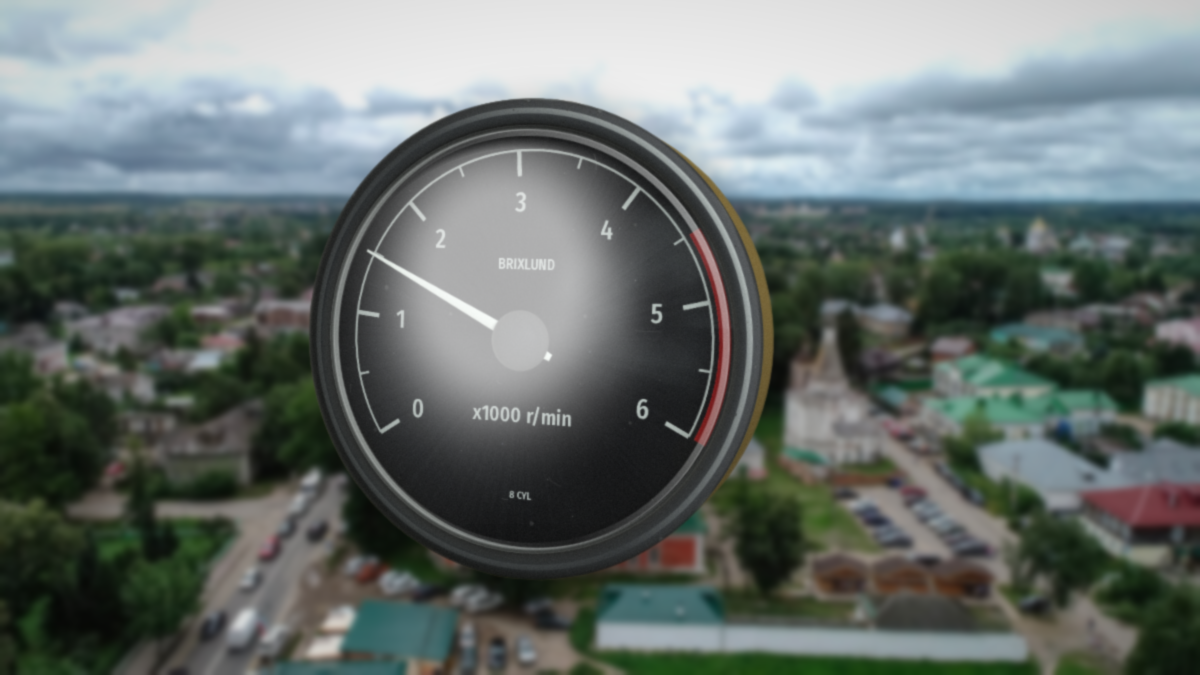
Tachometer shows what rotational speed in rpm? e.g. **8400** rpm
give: **1500** rpm
